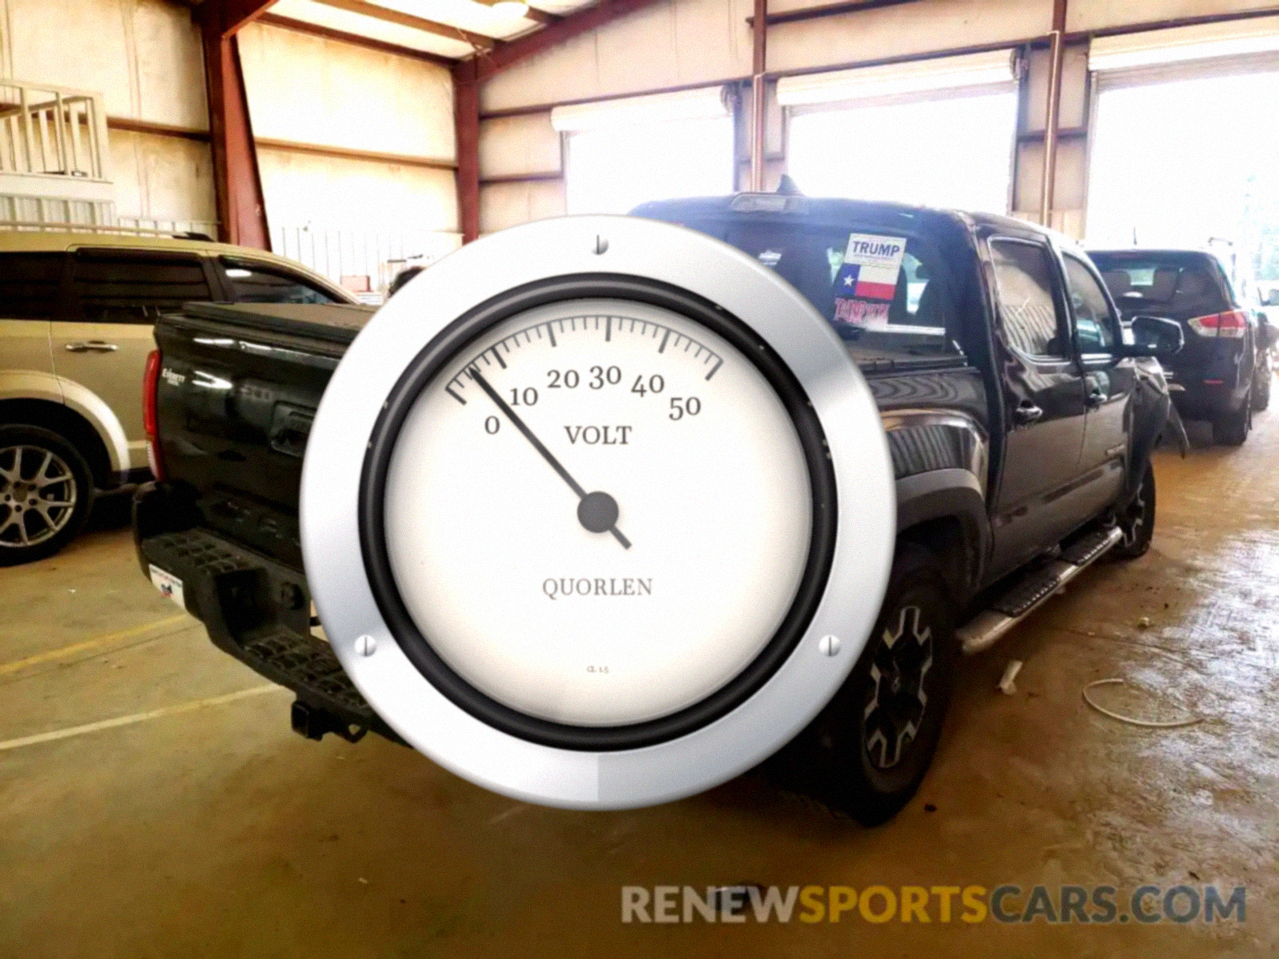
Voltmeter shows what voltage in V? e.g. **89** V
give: **5** V
